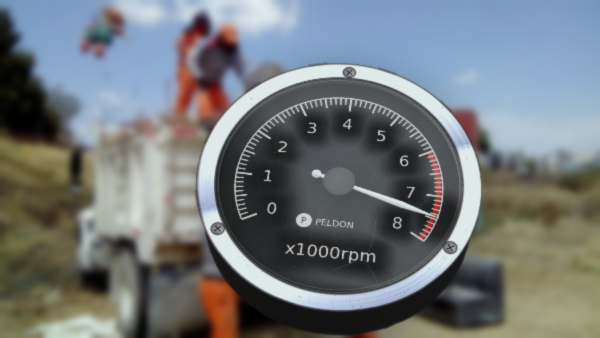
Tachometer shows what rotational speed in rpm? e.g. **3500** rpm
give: **7500** rpm
